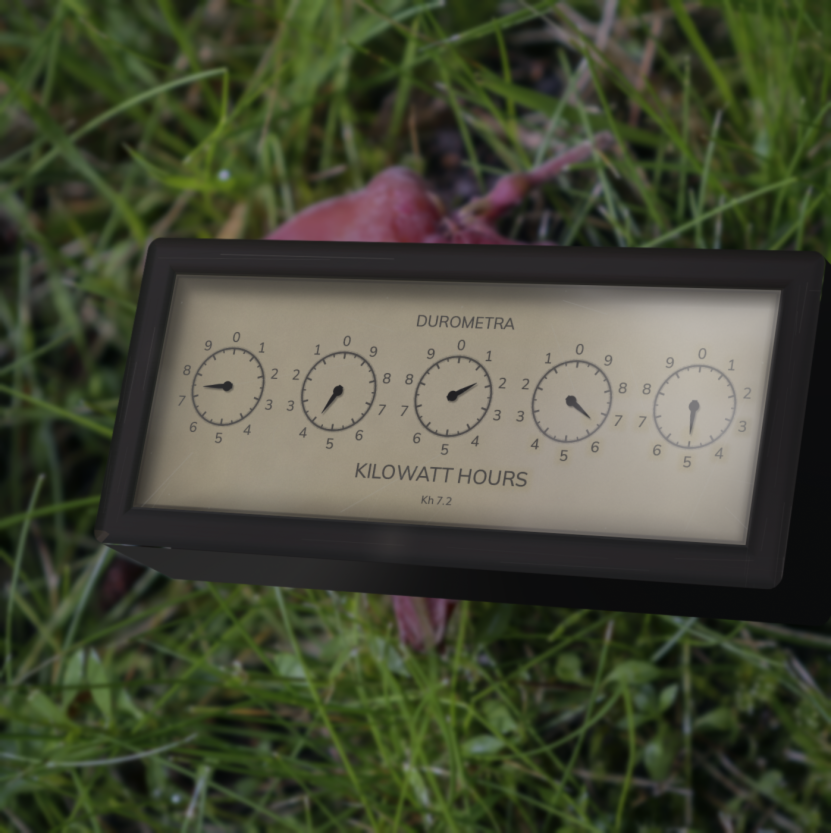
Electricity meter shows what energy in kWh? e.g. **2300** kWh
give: **74165** kWh
